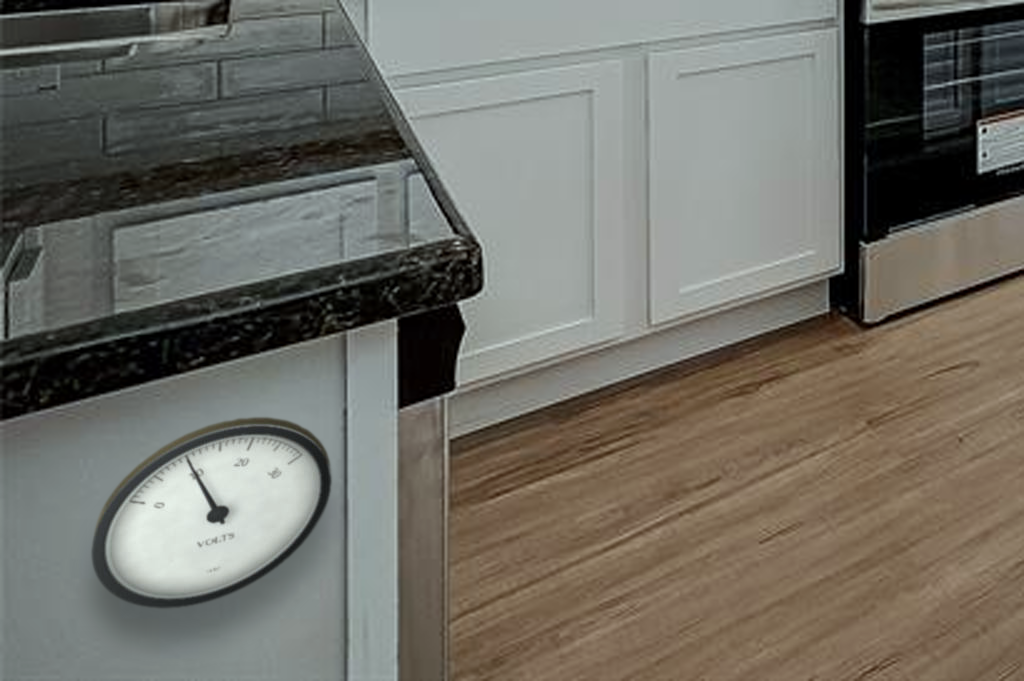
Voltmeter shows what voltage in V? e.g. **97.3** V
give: **10** V
